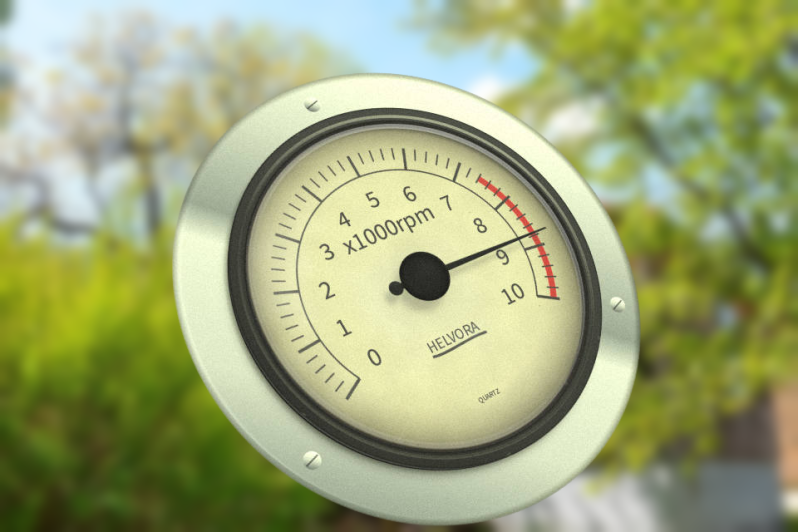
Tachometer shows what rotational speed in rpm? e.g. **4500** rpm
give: **8800** rpm
